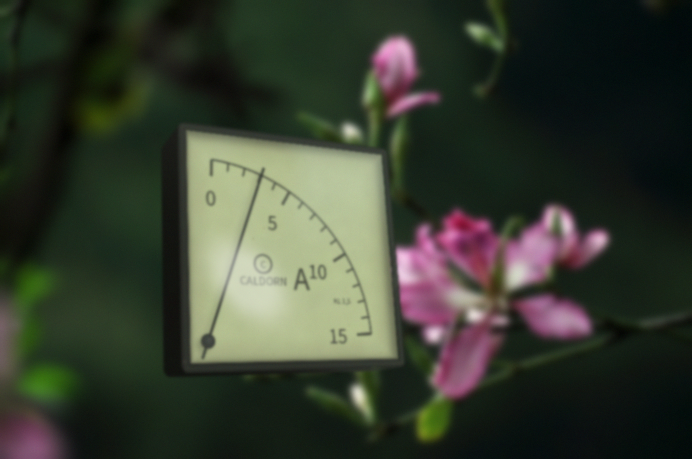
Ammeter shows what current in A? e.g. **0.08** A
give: **3** A
